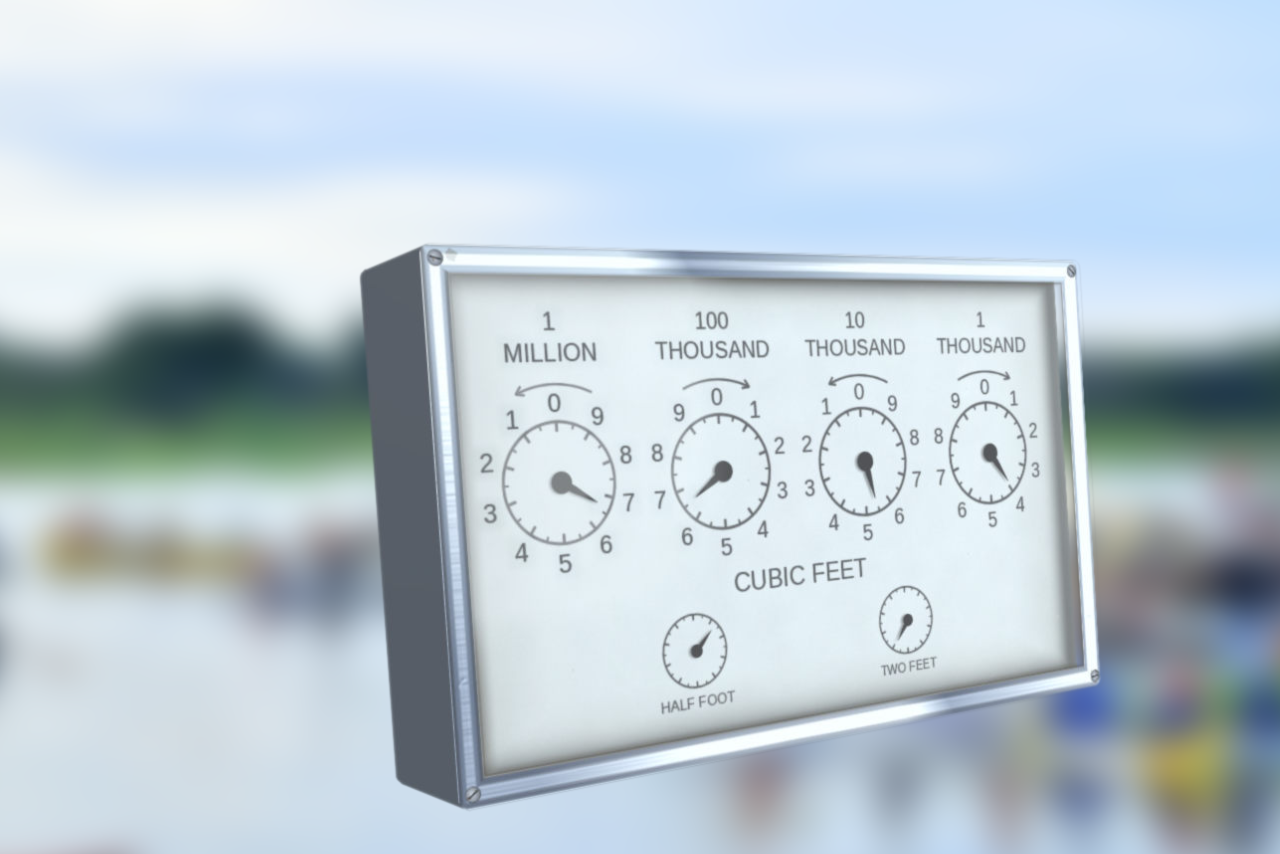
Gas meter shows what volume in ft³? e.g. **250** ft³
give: **665400** ft³
